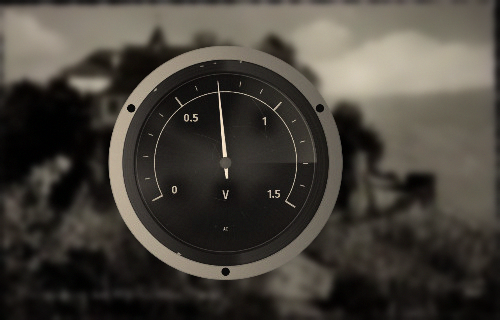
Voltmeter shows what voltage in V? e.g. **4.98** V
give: **0.7** V
